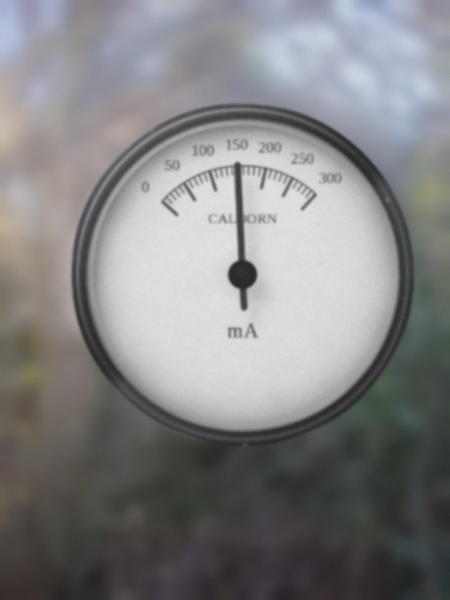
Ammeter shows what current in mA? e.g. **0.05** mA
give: **150** mA
